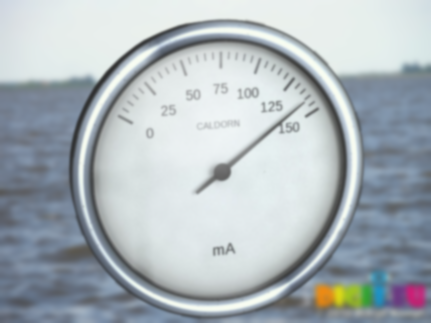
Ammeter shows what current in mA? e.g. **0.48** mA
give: **140** mA
